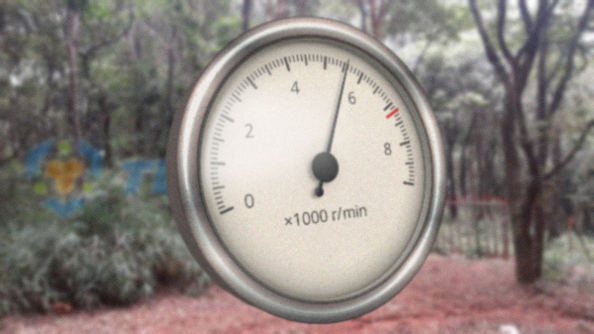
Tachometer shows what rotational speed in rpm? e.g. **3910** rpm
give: **5500** rpm
